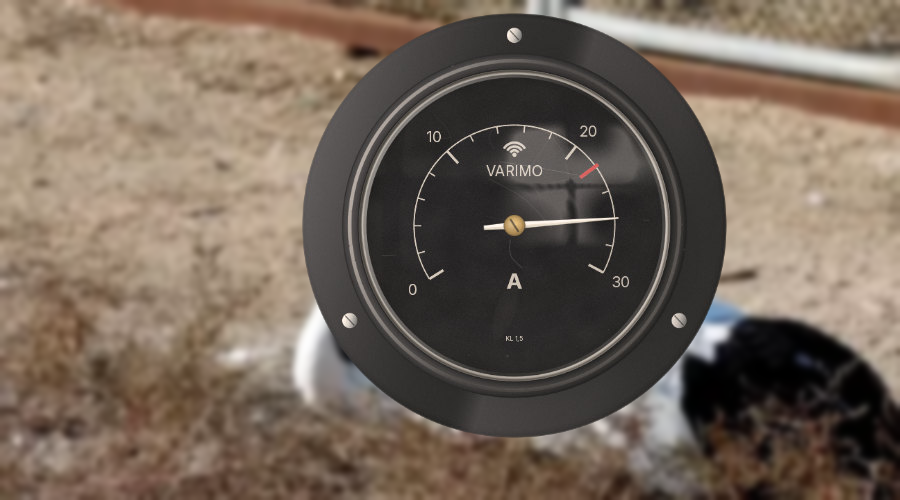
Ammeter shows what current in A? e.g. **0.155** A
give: **26** A
